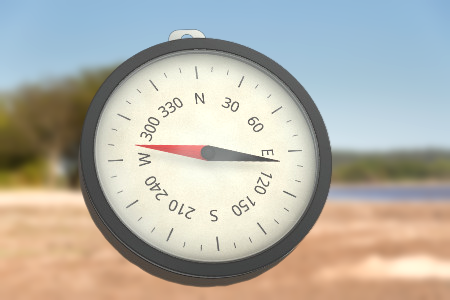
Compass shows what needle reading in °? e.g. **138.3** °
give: **280** °
